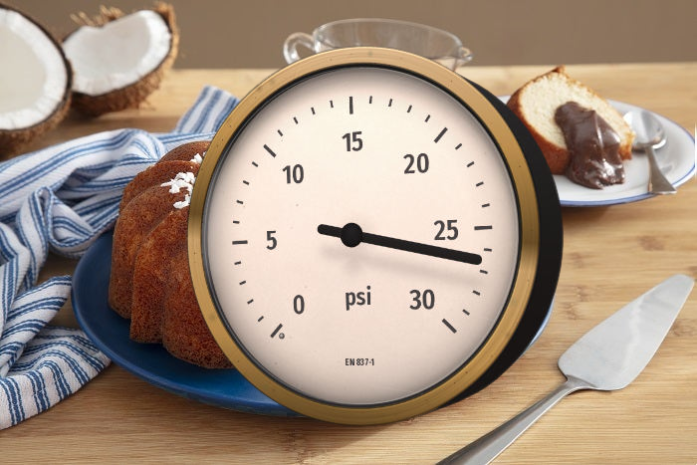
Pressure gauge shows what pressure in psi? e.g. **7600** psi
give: **26.5** psi
